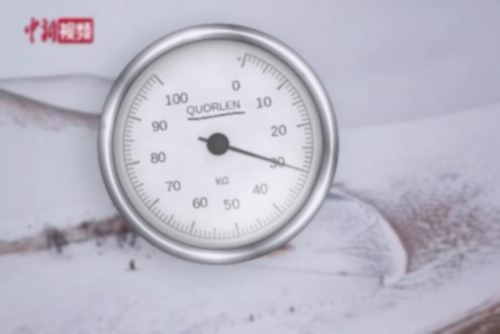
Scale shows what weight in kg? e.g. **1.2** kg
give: **30** kg
